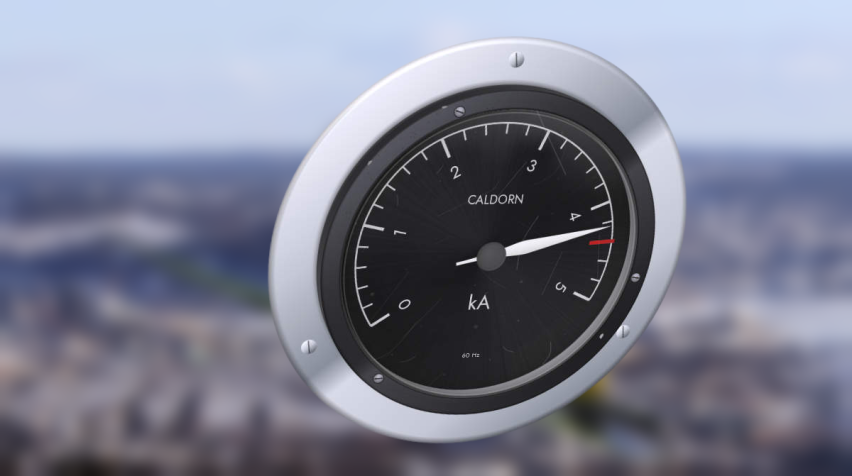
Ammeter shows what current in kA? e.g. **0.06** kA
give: **4.2** kA
